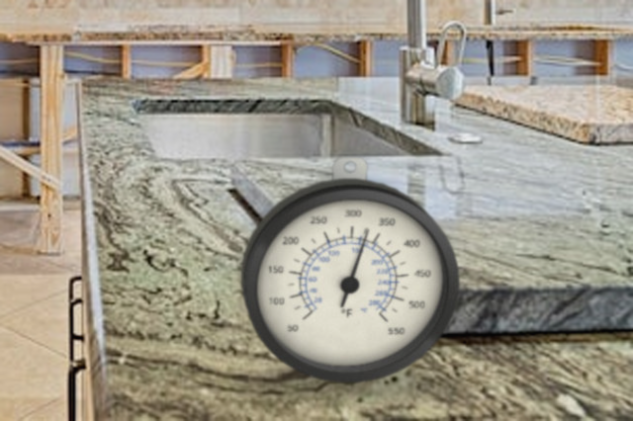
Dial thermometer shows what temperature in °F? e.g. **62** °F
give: **325** °F
